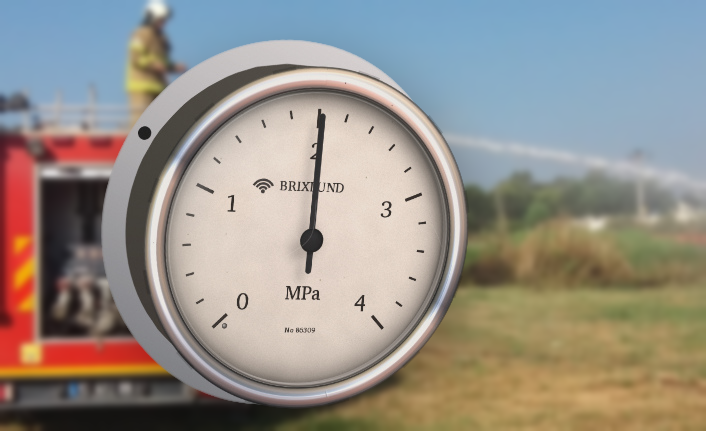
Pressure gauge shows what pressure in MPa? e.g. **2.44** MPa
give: **2** MPa
